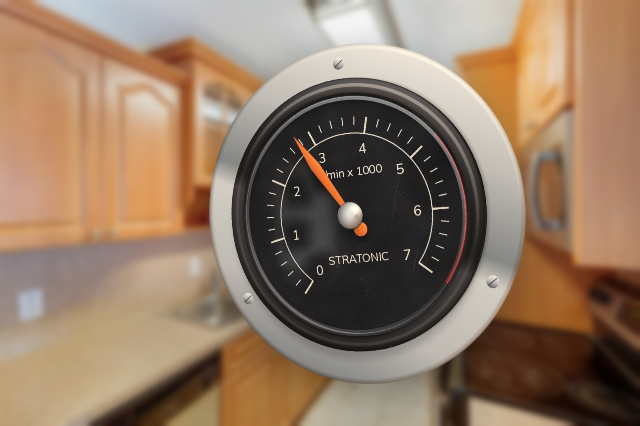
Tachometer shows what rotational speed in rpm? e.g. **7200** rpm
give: **2800** rpm
